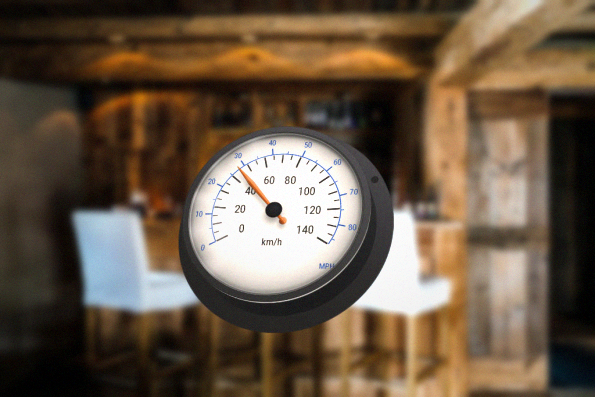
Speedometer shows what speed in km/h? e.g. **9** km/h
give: **45** km/h
